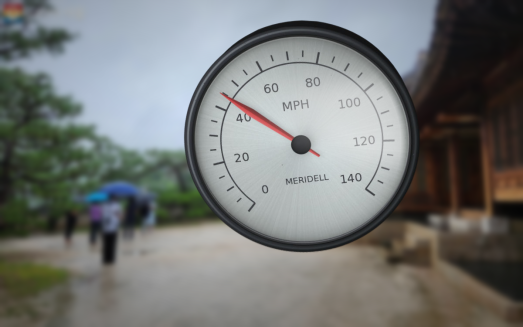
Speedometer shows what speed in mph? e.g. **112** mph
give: **45** mph
